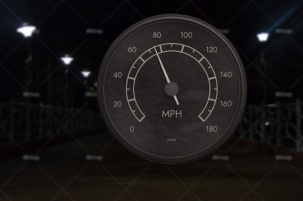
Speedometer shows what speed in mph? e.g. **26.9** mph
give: **75** mph
